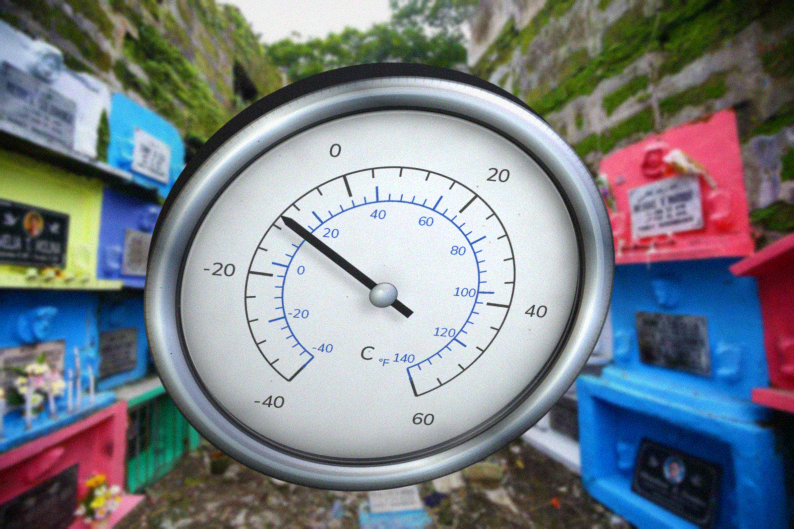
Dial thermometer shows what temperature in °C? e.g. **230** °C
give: **-10** °C
